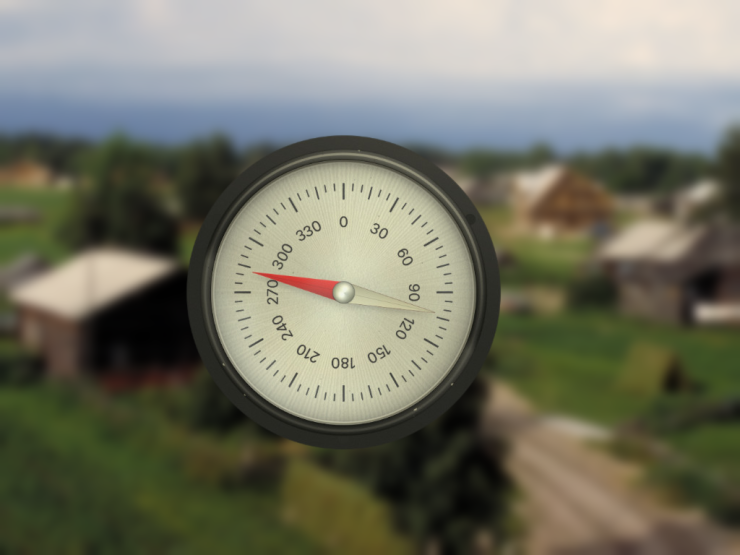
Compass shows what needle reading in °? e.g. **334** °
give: **282.5** °
